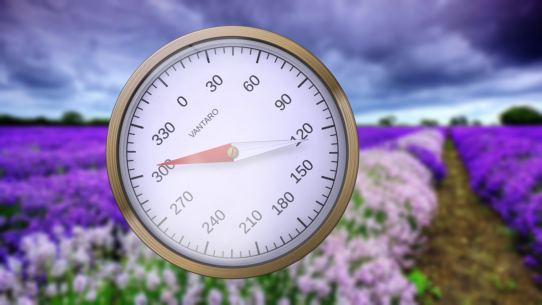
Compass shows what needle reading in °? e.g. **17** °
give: **305** °
